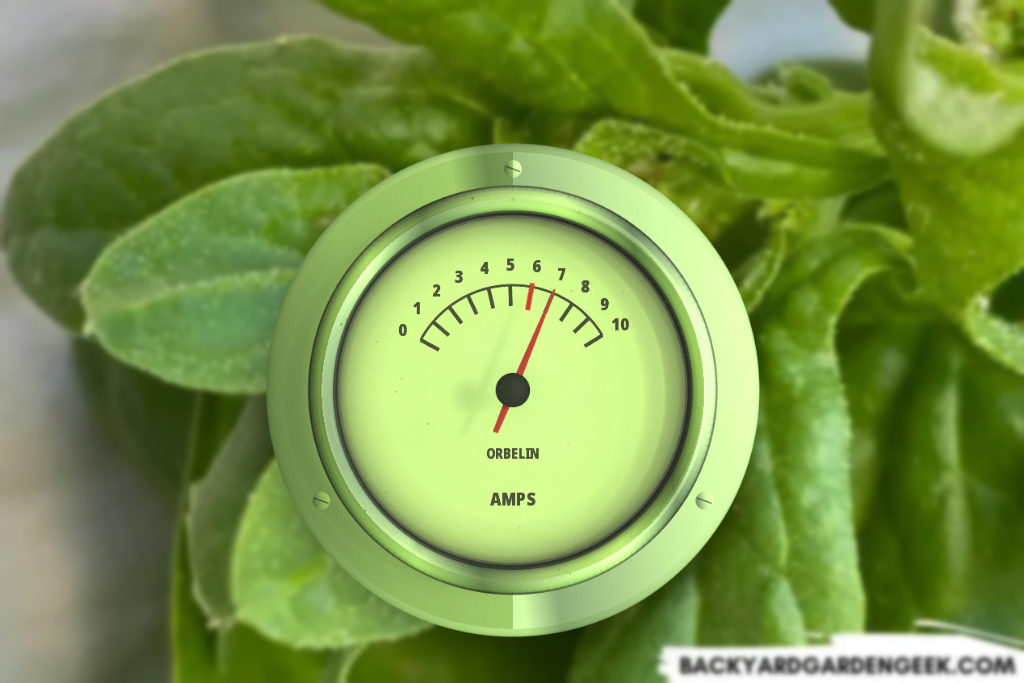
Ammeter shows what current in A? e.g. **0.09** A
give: **7** A
